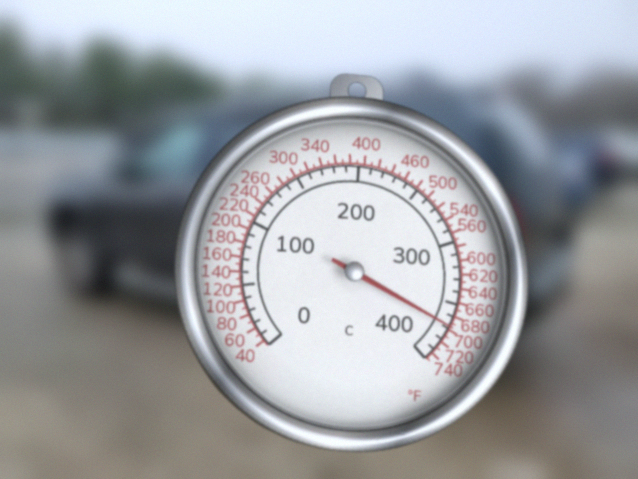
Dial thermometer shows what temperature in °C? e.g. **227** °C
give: **370** °C
